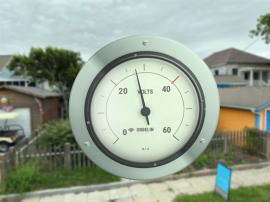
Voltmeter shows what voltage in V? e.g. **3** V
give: **27.5** V
